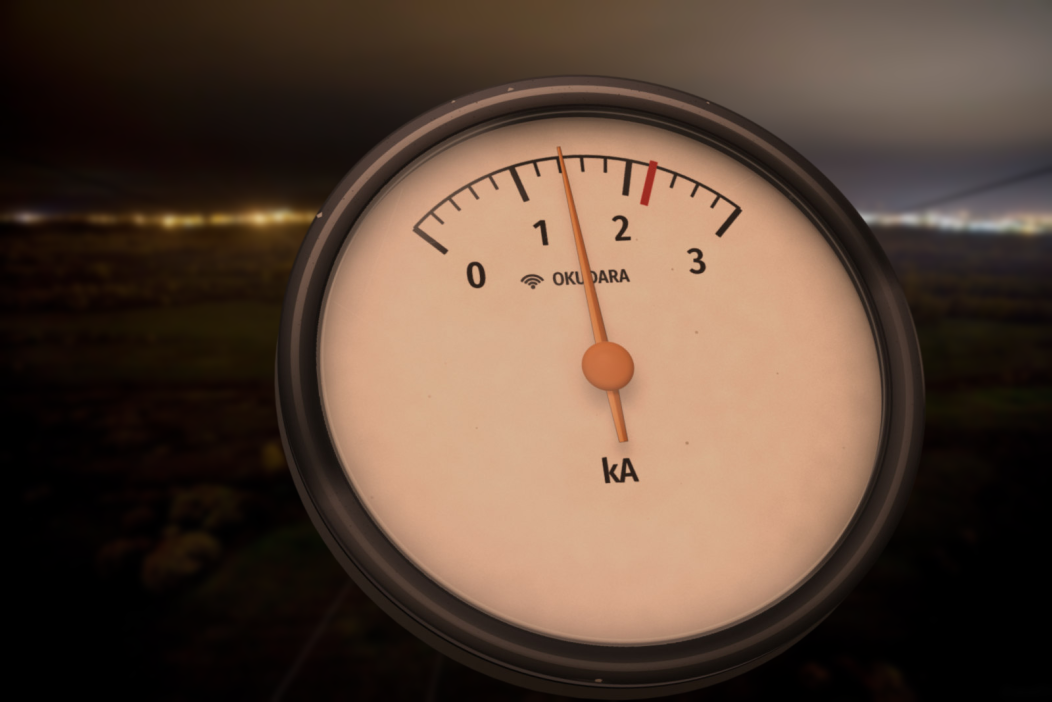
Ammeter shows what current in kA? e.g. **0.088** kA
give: **1.4** kA
